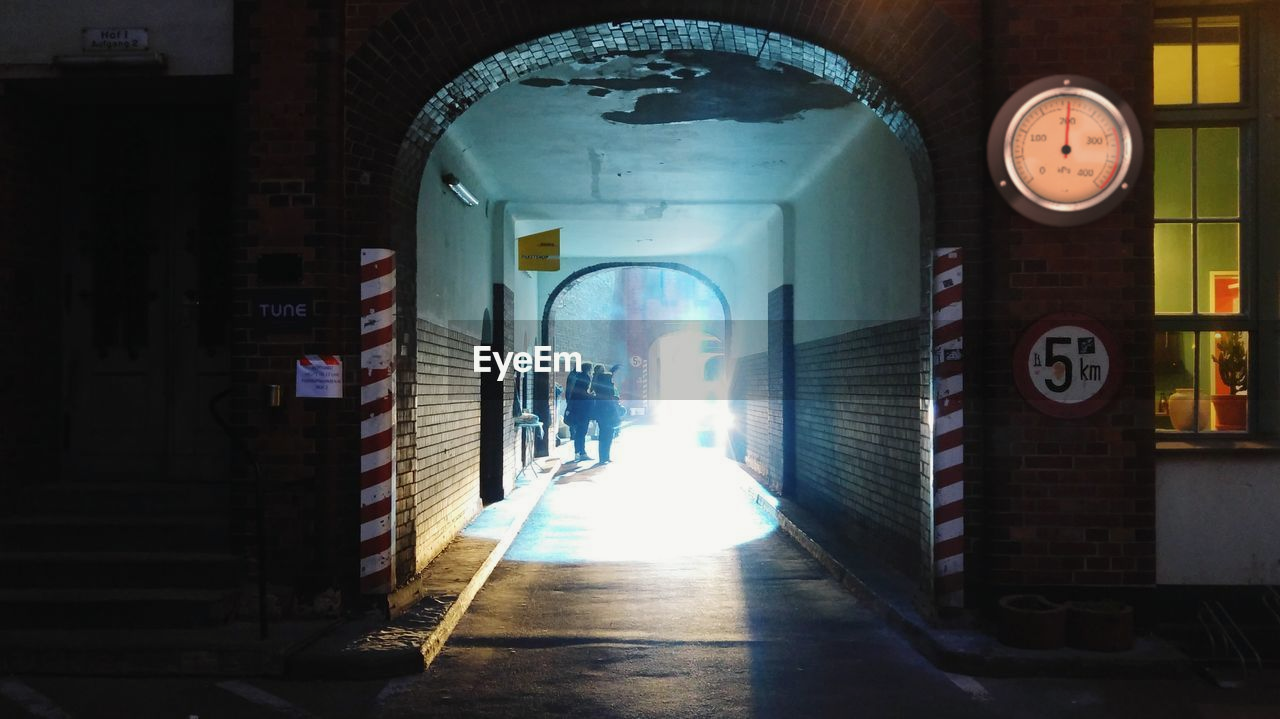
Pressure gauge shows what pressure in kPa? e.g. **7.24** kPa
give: **200** kPa
